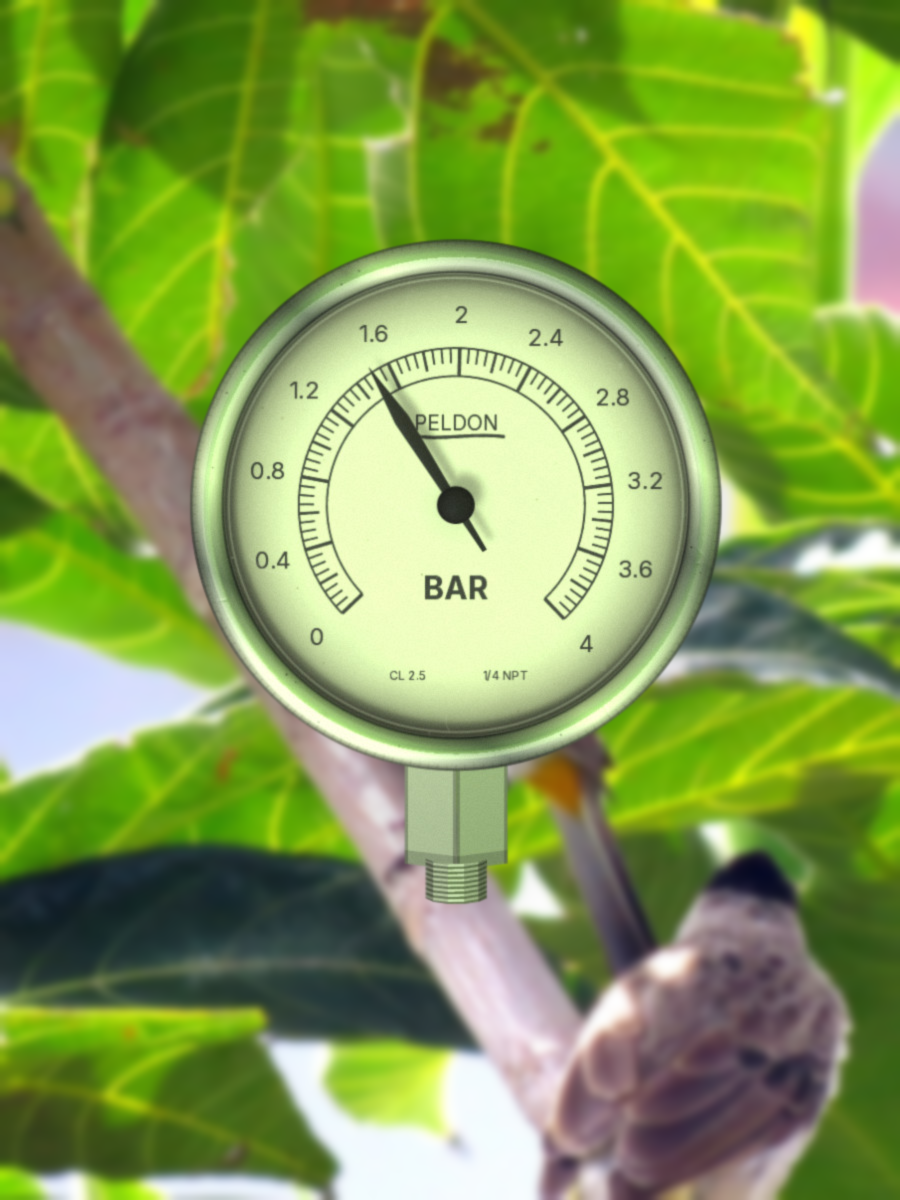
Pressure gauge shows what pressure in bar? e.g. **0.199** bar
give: **1.5** bar
